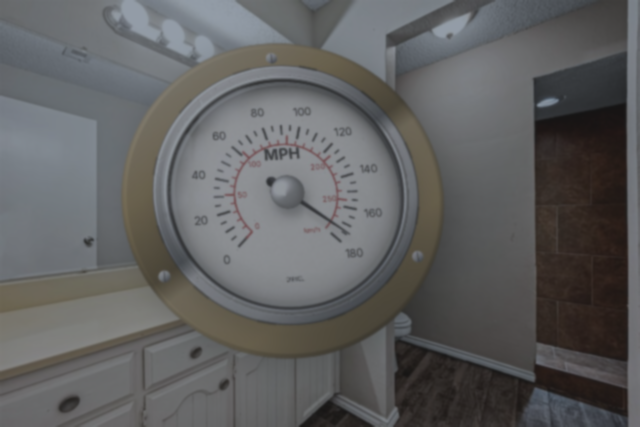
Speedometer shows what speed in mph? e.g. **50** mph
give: **175** mph
